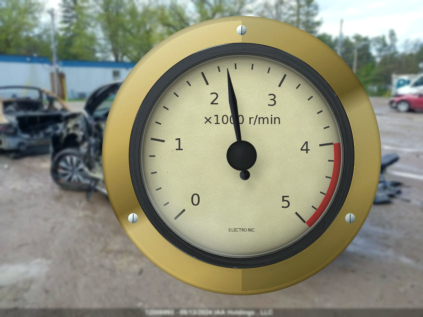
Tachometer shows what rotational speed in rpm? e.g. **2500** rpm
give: **2300** rpm
